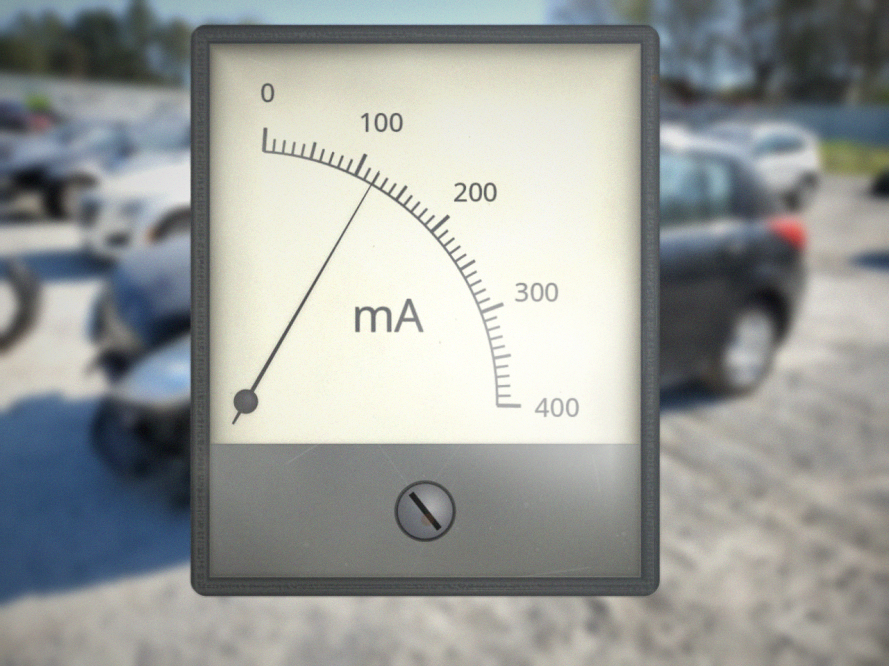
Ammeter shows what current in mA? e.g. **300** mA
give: **120** mA
